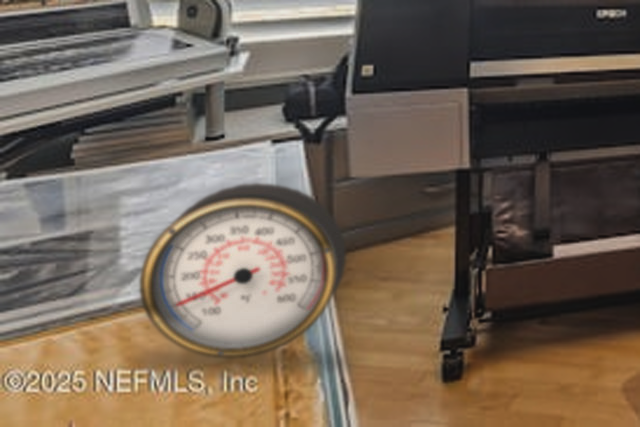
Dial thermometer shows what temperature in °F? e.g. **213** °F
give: **150** °F
